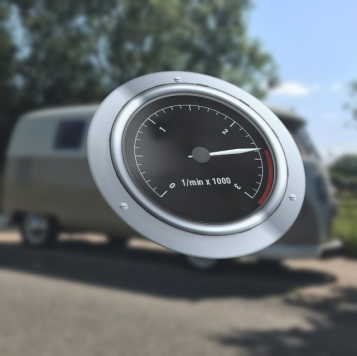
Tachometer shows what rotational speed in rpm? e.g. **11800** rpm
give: **2400** rpm
